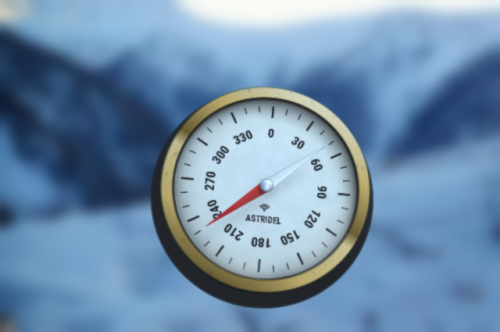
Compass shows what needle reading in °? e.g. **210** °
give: **230** °
